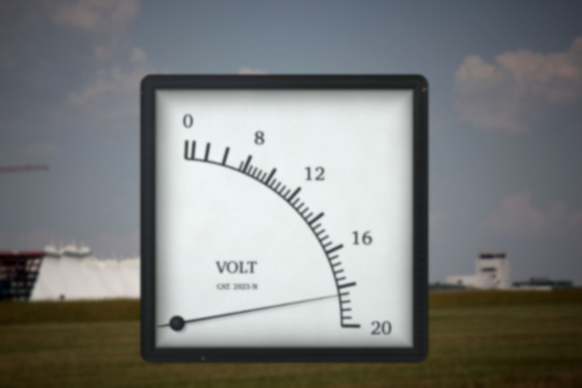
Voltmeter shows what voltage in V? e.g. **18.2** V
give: **18.4** V
